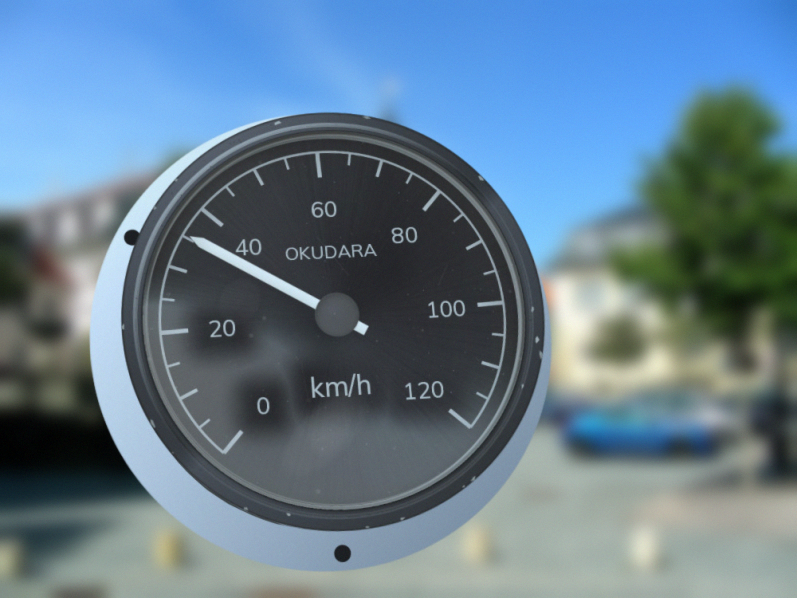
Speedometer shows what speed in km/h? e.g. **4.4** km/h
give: **35** km/h
